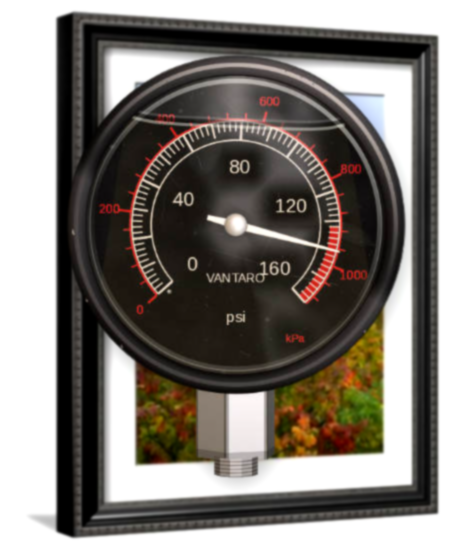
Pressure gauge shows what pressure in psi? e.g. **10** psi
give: **140** psi
